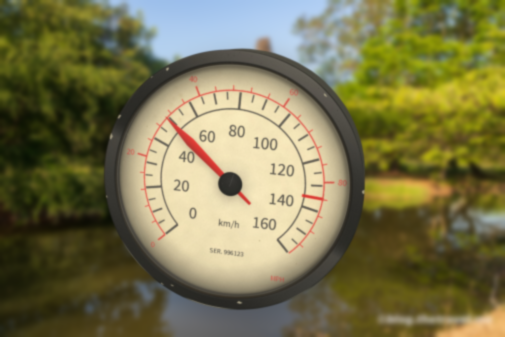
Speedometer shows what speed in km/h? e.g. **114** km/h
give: **50** km/h
